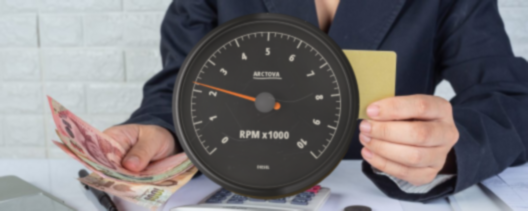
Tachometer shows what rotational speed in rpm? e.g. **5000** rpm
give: **2200** rpm
